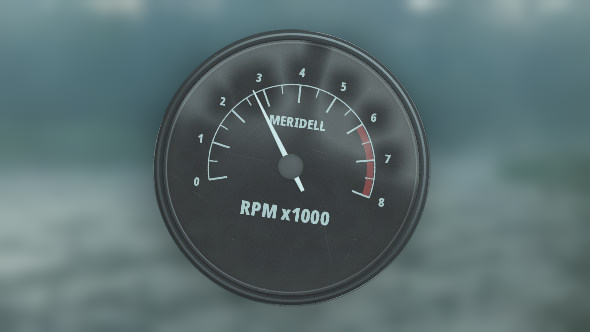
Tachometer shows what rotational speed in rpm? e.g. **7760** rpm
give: **2750** rpm
